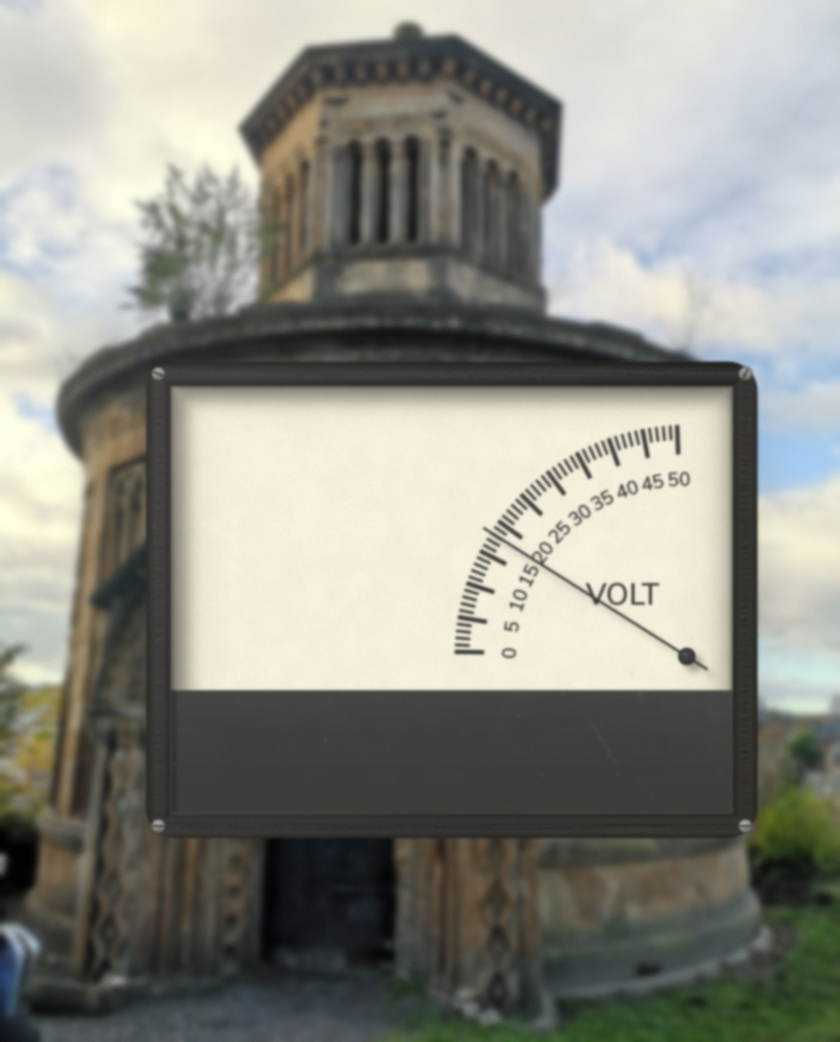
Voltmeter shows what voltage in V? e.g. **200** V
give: **18** V
